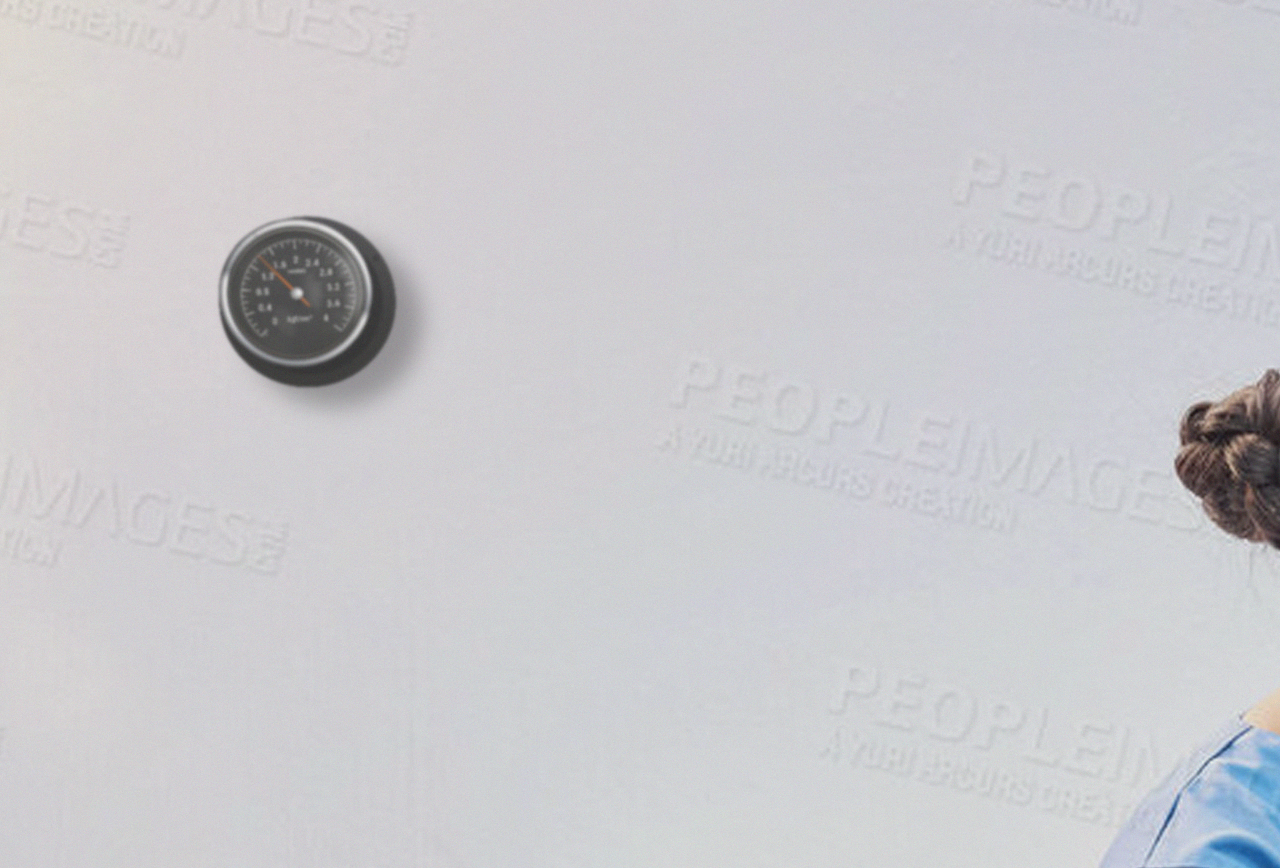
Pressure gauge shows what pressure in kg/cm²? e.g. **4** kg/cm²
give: **1.4** kg/cm²
